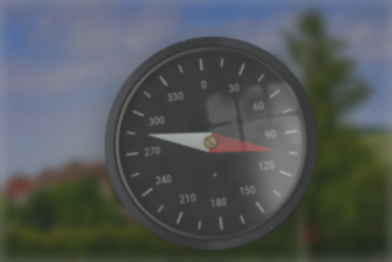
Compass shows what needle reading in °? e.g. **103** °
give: **105** °
